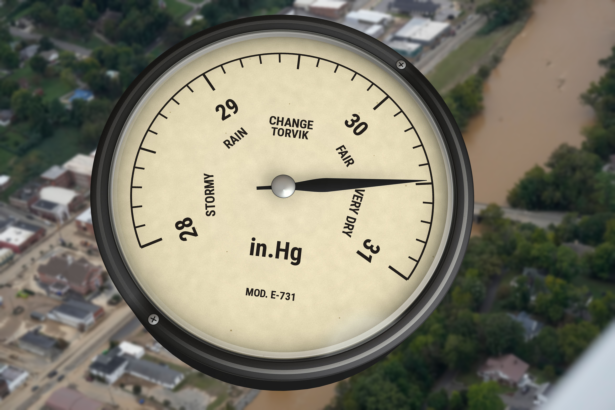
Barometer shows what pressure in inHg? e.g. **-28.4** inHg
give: **30.5** inHg
